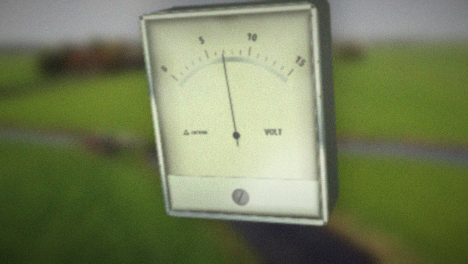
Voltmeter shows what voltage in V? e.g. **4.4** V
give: **7** V
